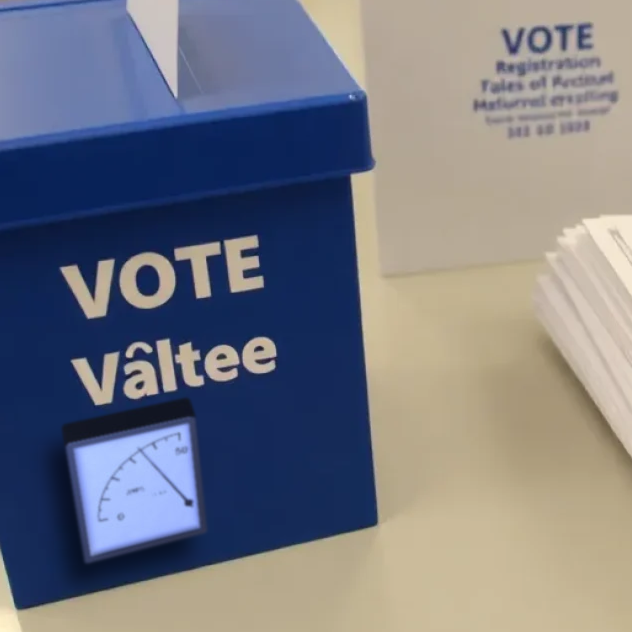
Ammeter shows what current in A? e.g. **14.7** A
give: **35** A
